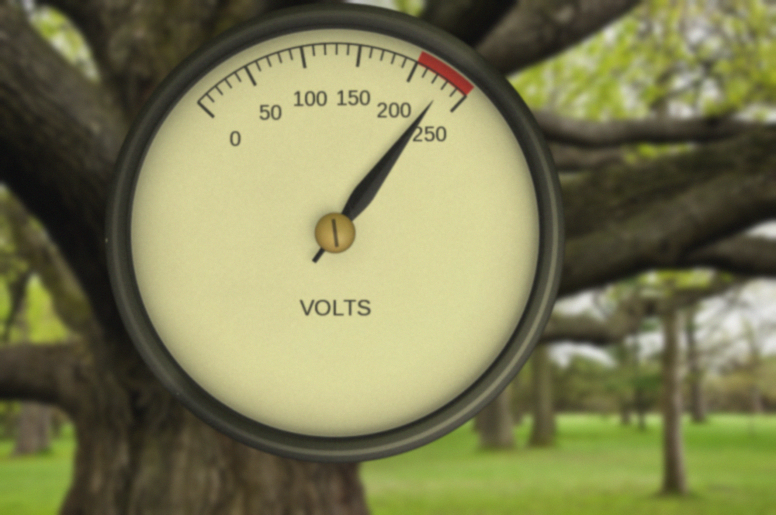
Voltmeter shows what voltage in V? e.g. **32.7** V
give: **230** V
